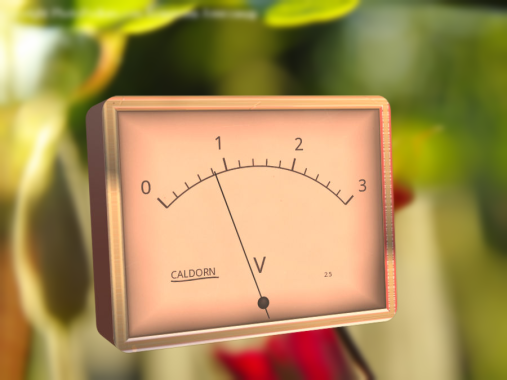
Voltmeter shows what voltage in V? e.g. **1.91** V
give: **0.8** V
